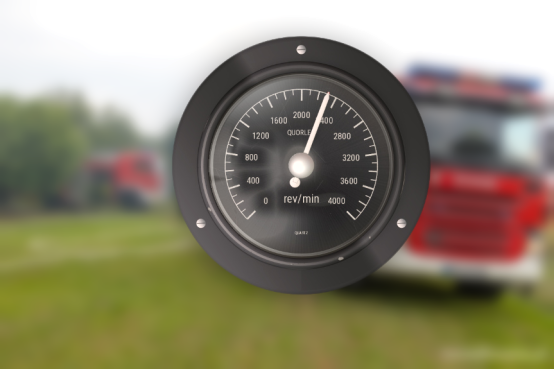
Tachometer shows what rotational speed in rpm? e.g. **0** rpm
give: **2300** rpm
